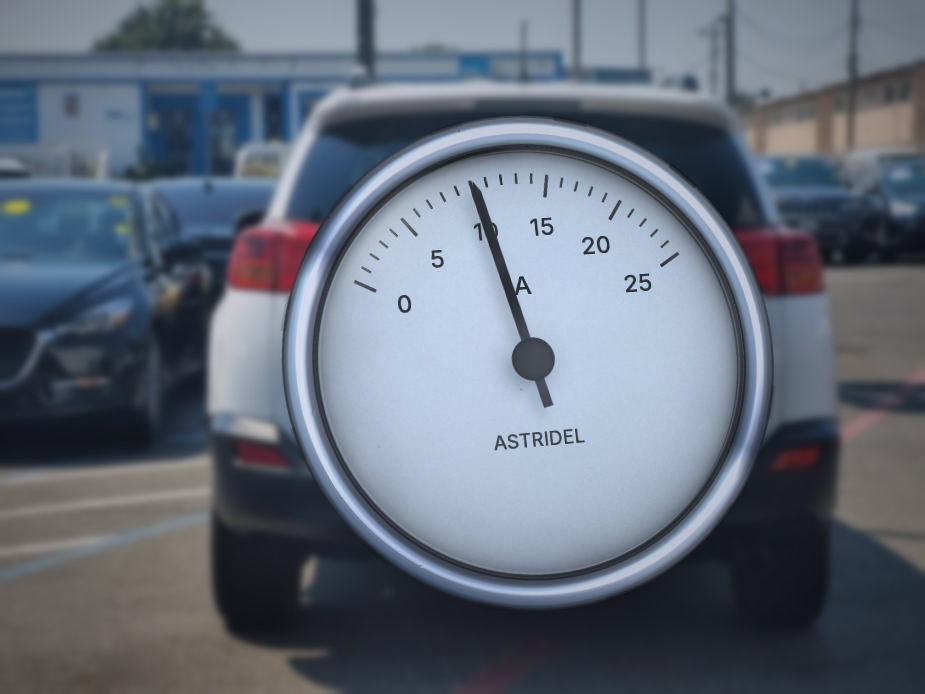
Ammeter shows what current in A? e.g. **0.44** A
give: **10** A
